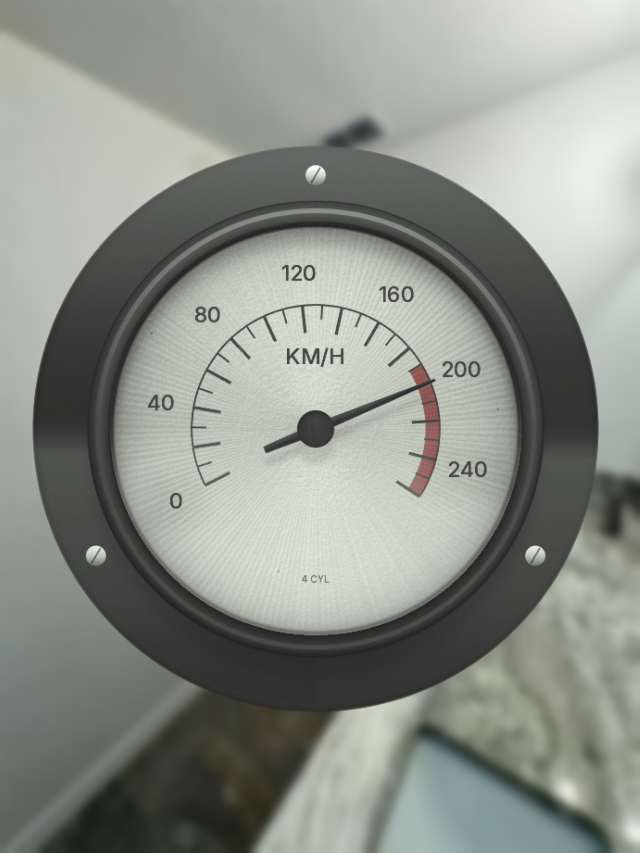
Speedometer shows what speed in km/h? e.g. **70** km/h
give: **200** km/h
